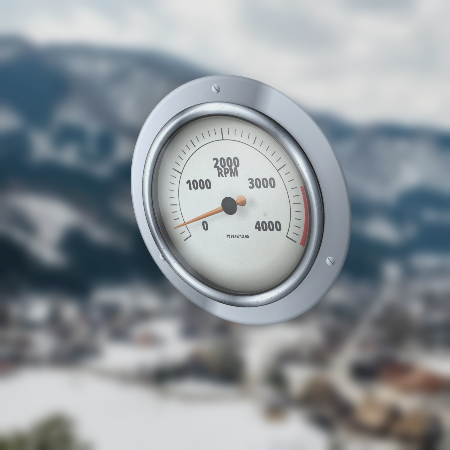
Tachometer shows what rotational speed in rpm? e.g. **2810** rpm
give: **200** rpm
